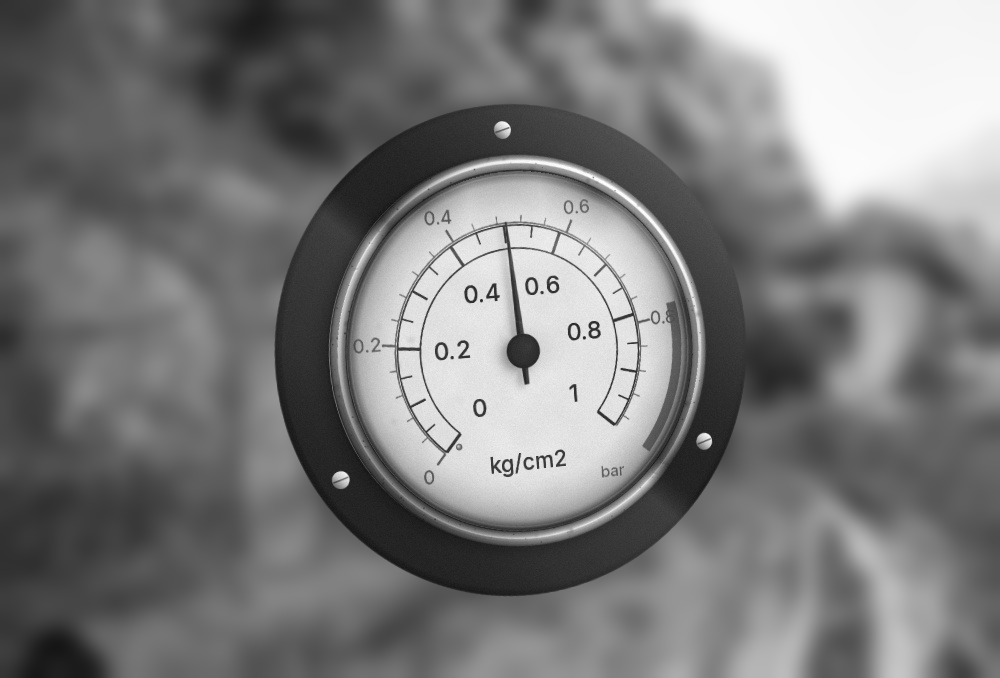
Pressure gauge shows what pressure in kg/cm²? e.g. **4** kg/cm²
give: **0.5** kg/cm²
